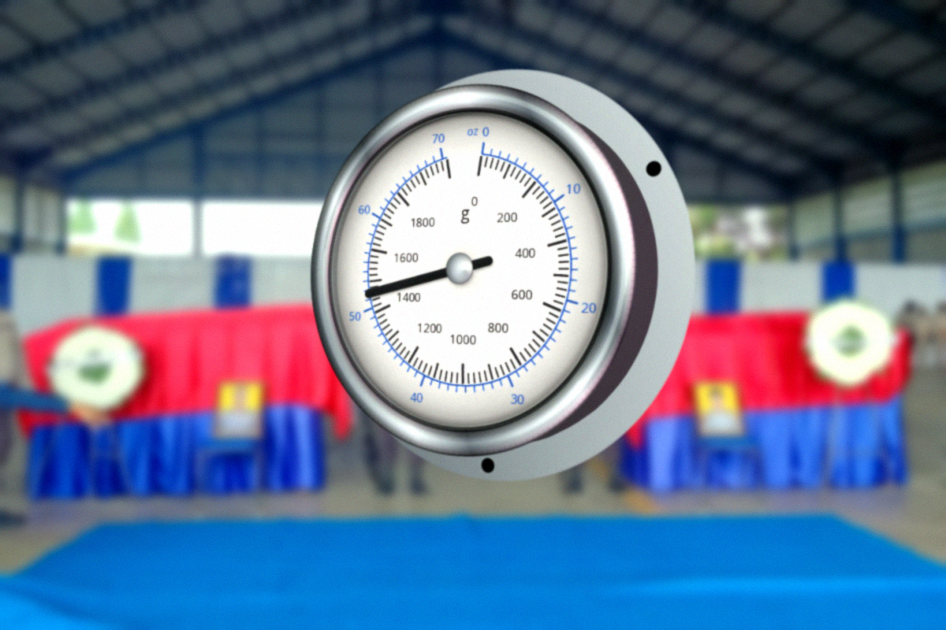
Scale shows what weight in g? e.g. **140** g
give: **1460** g
